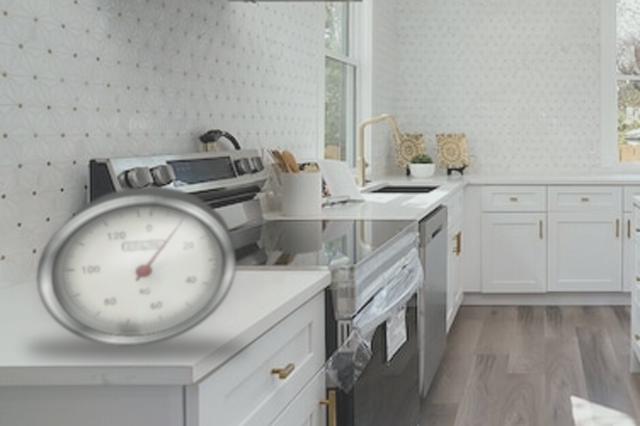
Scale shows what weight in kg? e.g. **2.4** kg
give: **10** kg
